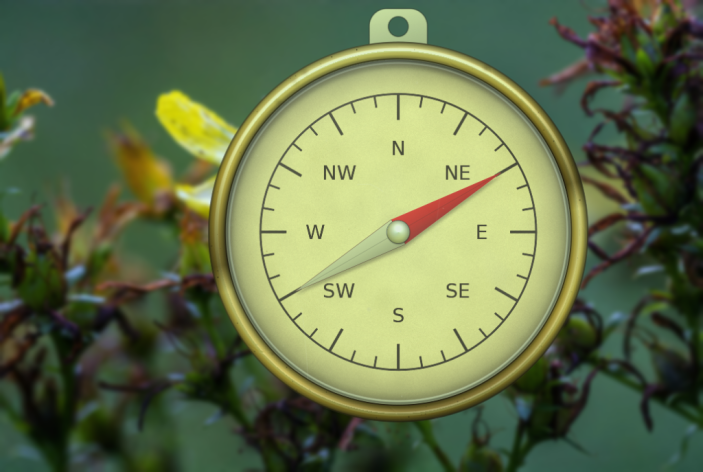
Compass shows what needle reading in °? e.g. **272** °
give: **60** °
